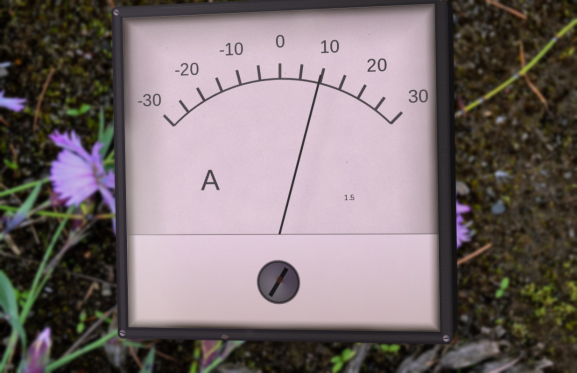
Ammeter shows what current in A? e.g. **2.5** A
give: **10** A
